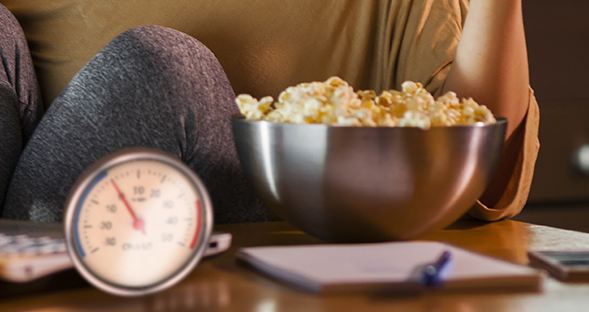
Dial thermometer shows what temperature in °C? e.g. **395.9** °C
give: **0** °C
